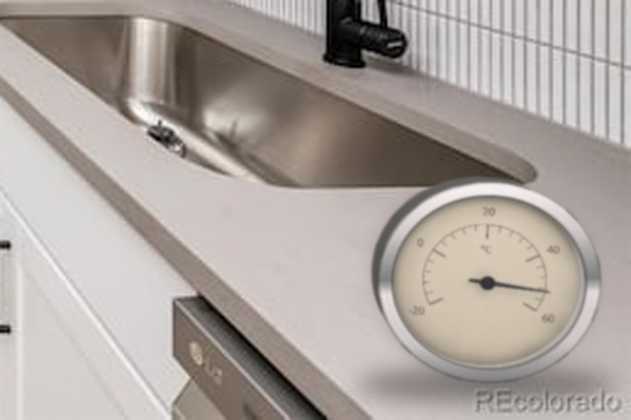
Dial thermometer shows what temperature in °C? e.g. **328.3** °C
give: **52** °C
